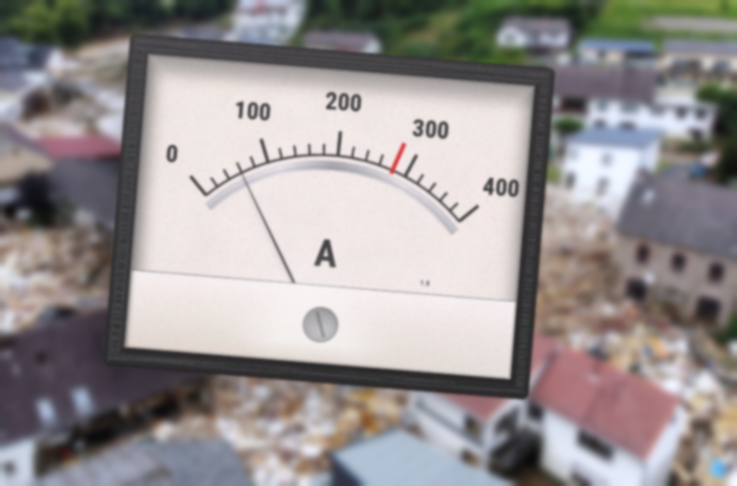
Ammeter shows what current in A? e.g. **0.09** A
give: **60** A
